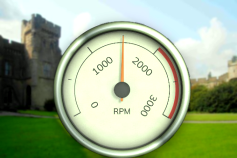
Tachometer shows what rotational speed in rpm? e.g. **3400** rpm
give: **1500** rpm
